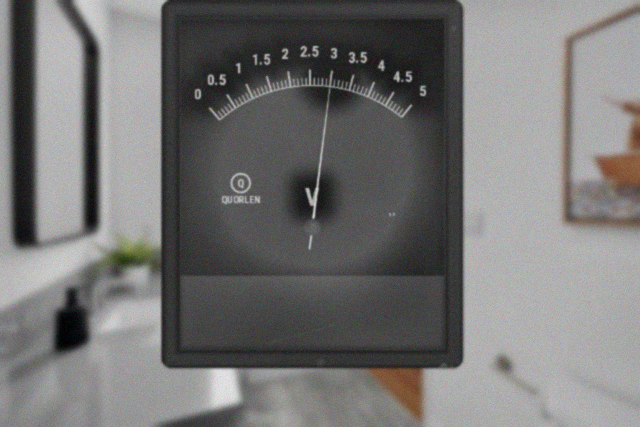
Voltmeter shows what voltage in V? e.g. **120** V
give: **3** V
